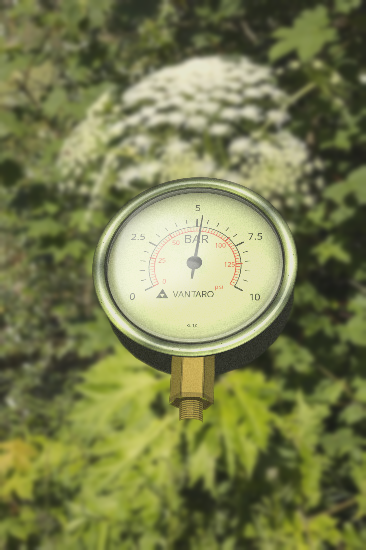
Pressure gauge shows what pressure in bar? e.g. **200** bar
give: **5.25** bar
